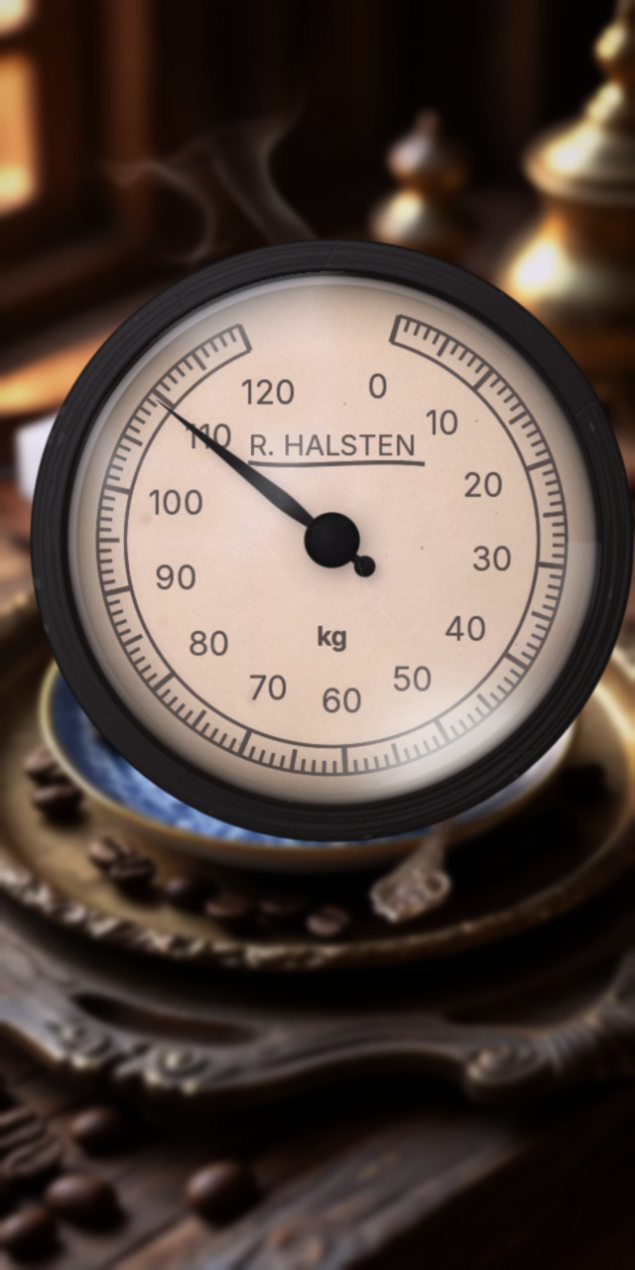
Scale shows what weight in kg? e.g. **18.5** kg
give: **109.5** kg
